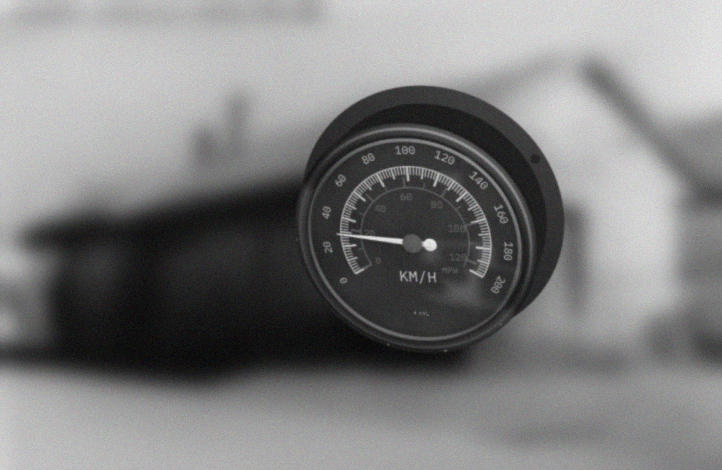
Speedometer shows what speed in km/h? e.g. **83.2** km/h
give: **30** km/h
